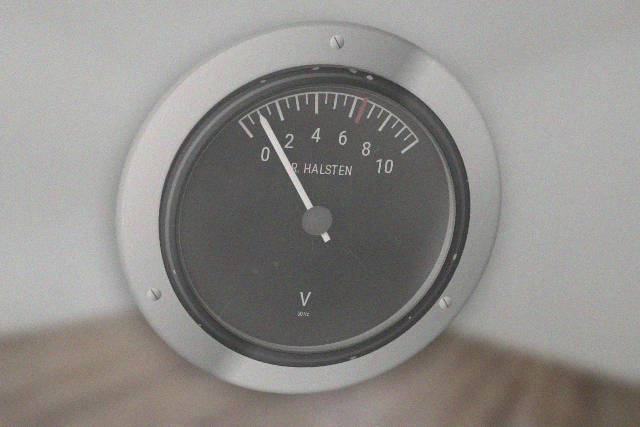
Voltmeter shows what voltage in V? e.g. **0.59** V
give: **1** V
